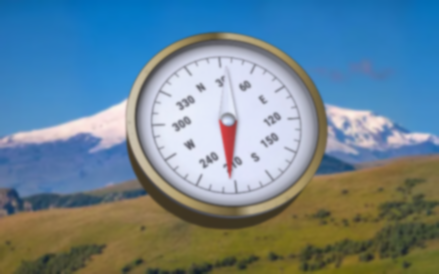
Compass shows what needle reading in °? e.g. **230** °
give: **215** °
